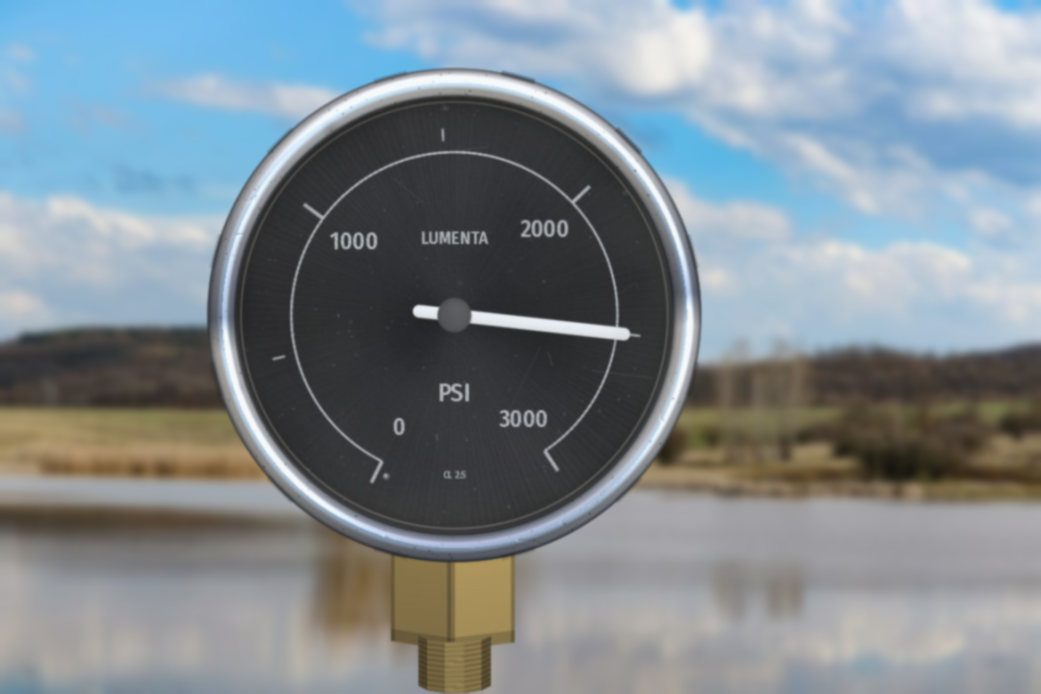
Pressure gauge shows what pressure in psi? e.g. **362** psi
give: **2500** psi
